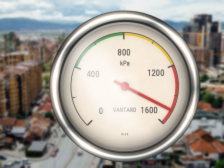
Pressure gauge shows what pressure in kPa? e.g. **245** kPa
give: **1500** kPa
